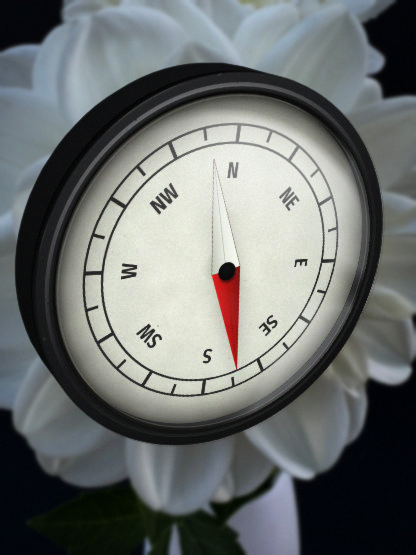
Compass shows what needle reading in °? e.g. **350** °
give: **165** °
